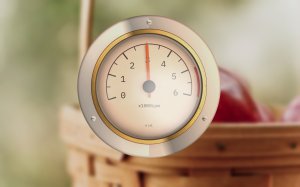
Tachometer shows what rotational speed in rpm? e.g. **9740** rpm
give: **3000** rpm
